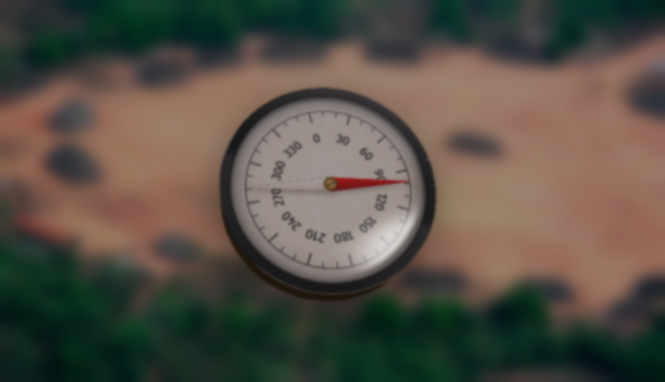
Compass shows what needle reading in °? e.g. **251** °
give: **100** °
